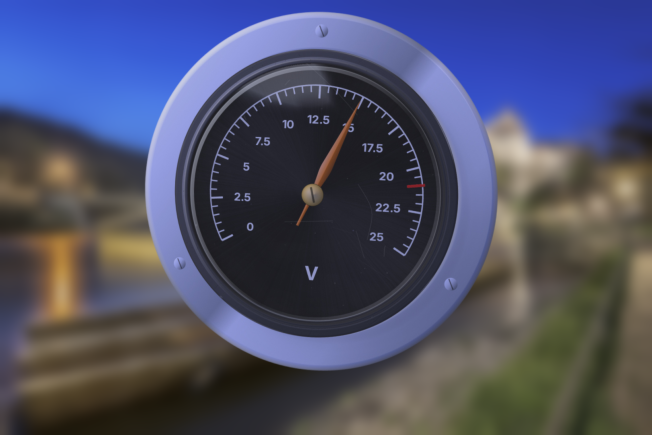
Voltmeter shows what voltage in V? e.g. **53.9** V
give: **15** V
